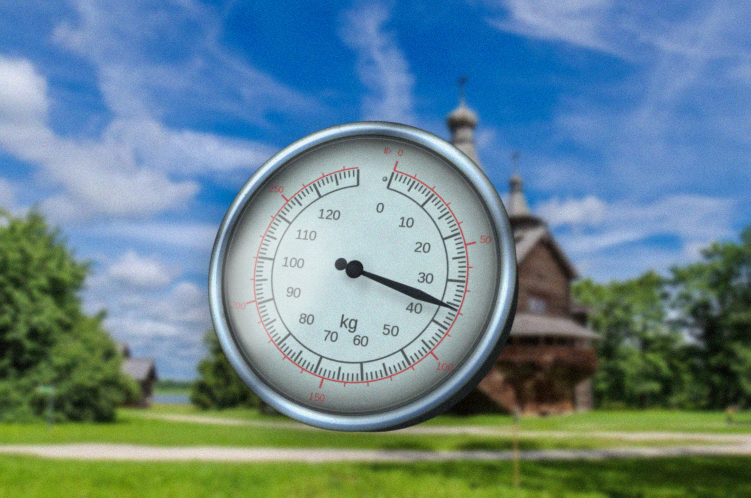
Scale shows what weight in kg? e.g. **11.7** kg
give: **36** kg
